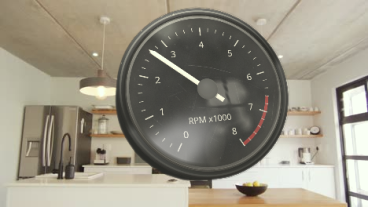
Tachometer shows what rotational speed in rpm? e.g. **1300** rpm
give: **2600** rpm
